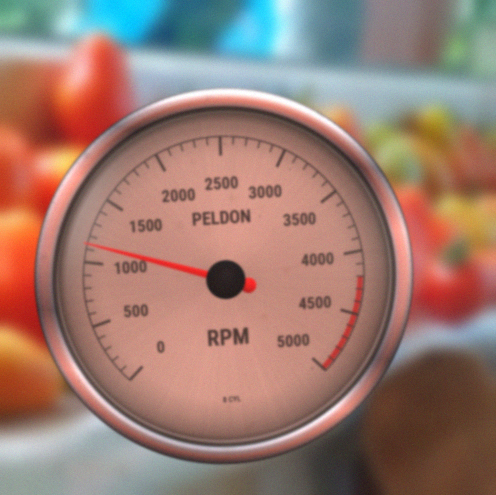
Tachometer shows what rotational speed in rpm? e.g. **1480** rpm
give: **1150** rpm
